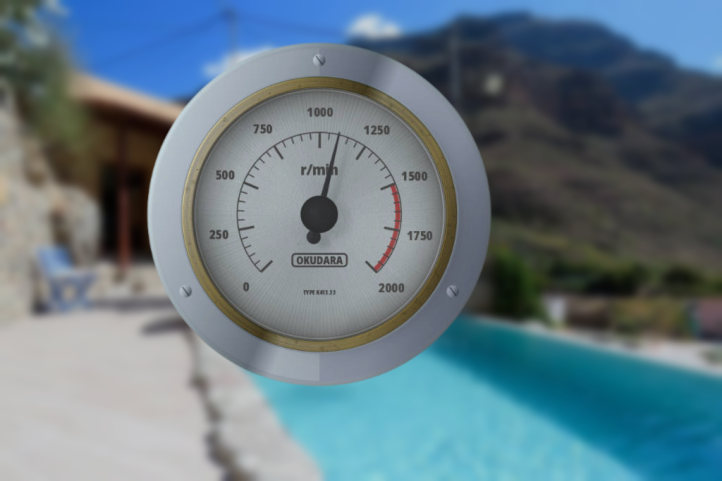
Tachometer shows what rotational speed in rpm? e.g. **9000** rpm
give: **1100** rpm
